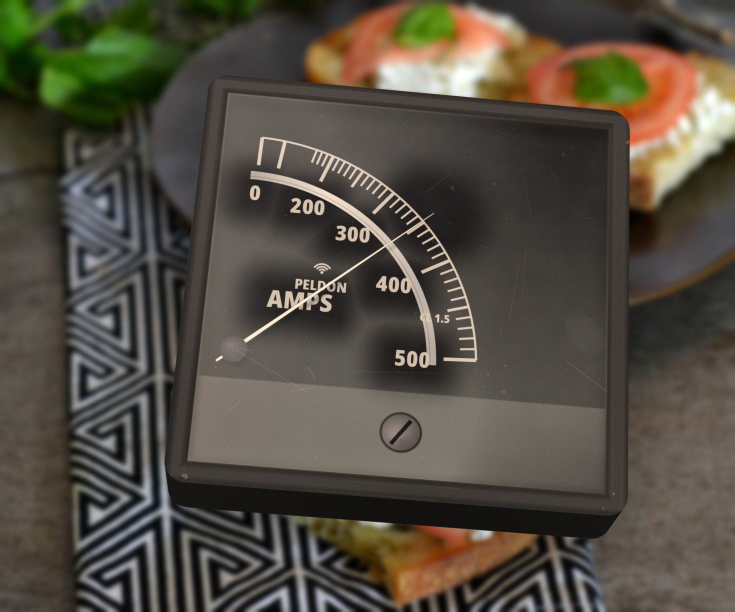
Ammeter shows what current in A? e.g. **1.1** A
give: **350** A
